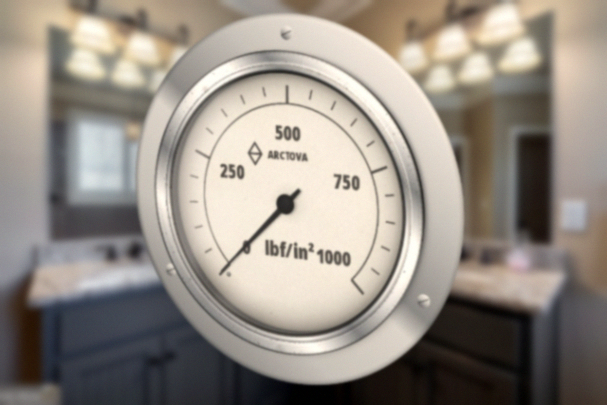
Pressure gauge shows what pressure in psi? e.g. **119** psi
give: **0** psi
